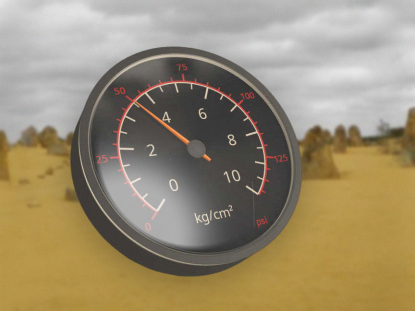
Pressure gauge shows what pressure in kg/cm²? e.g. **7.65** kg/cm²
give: **3.5** kg/cm²
